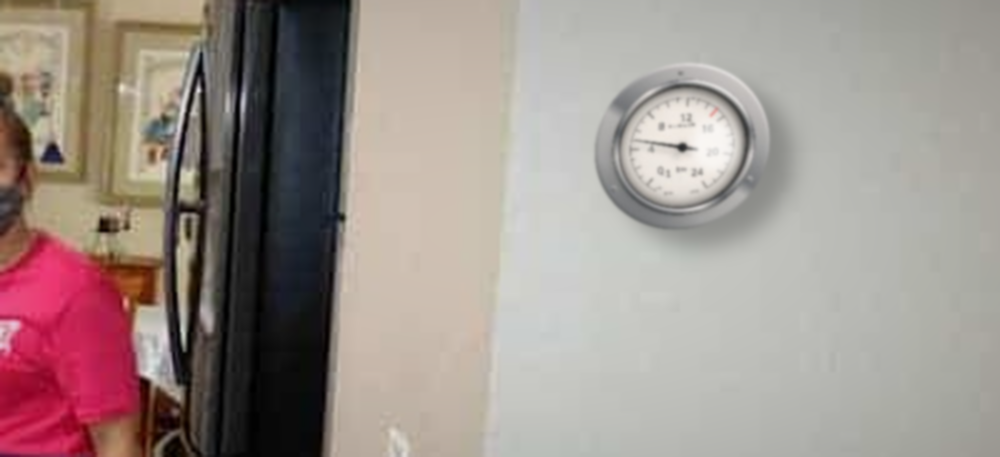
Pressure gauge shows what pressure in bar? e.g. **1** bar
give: **5** bar
